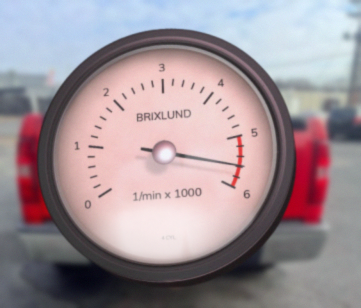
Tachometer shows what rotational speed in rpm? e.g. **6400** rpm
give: **5600** rpm
